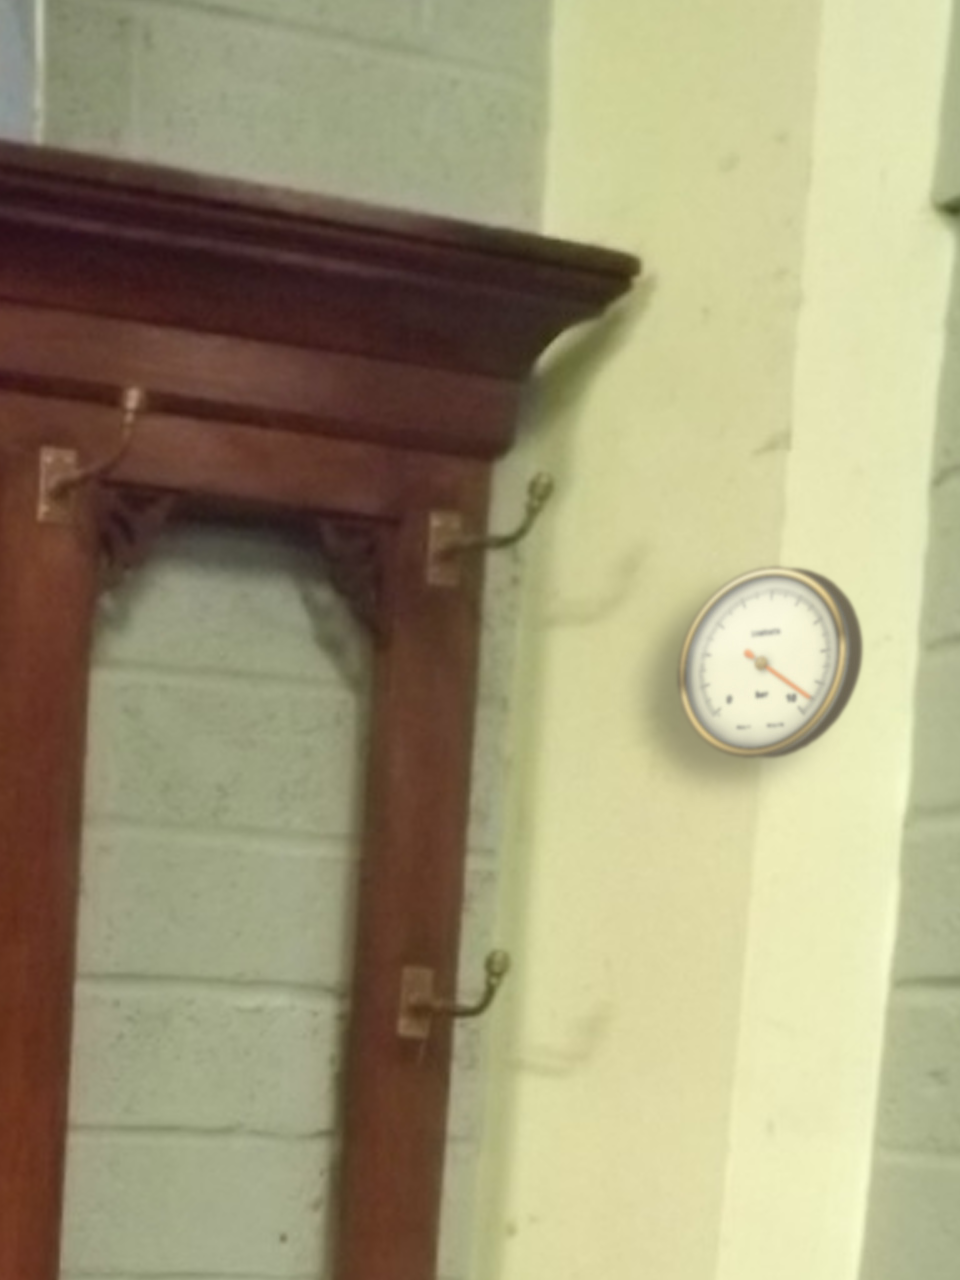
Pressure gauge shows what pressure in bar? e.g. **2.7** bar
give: **9.5** bar
